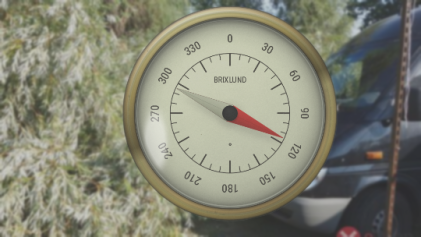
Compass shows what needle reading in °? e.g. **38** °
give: **115** °
